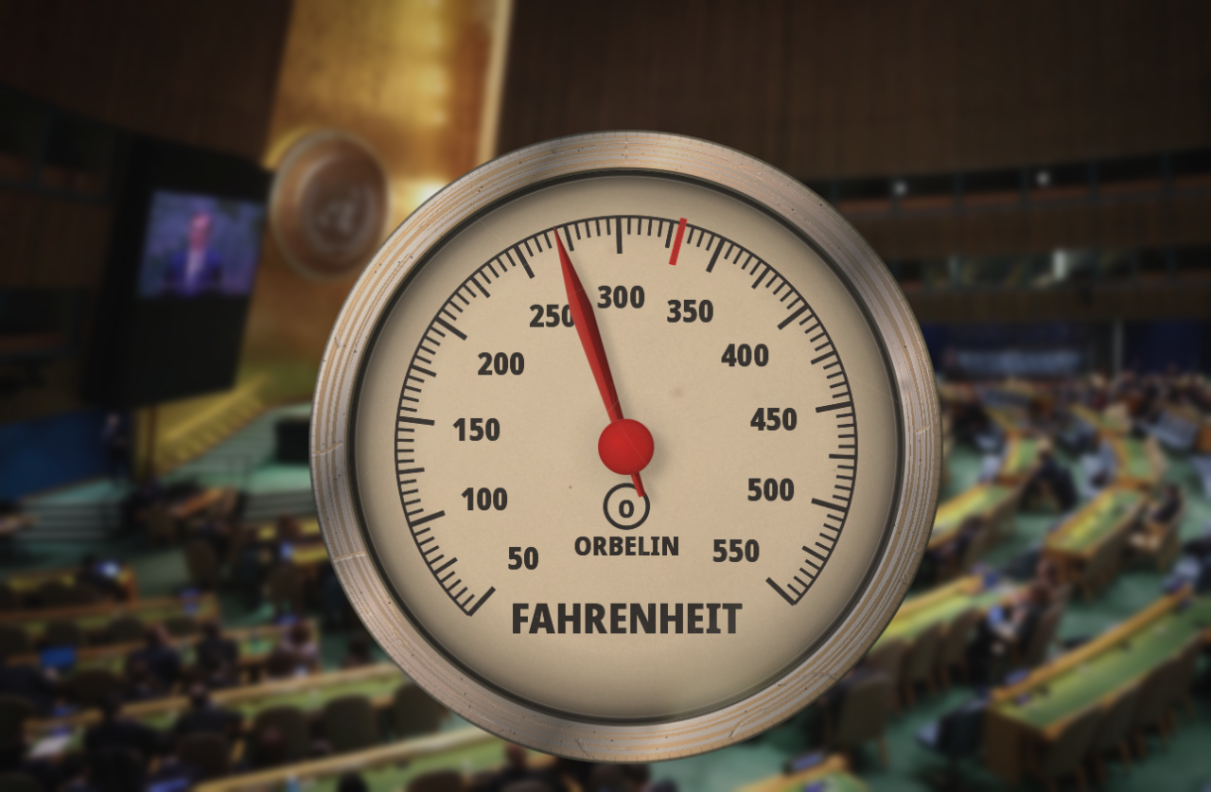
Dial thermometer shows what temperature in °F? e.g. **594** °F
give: **270** °F
